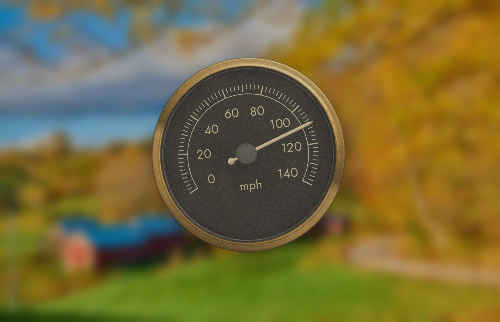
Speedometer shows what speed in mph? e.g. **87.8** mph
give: **110** mph
